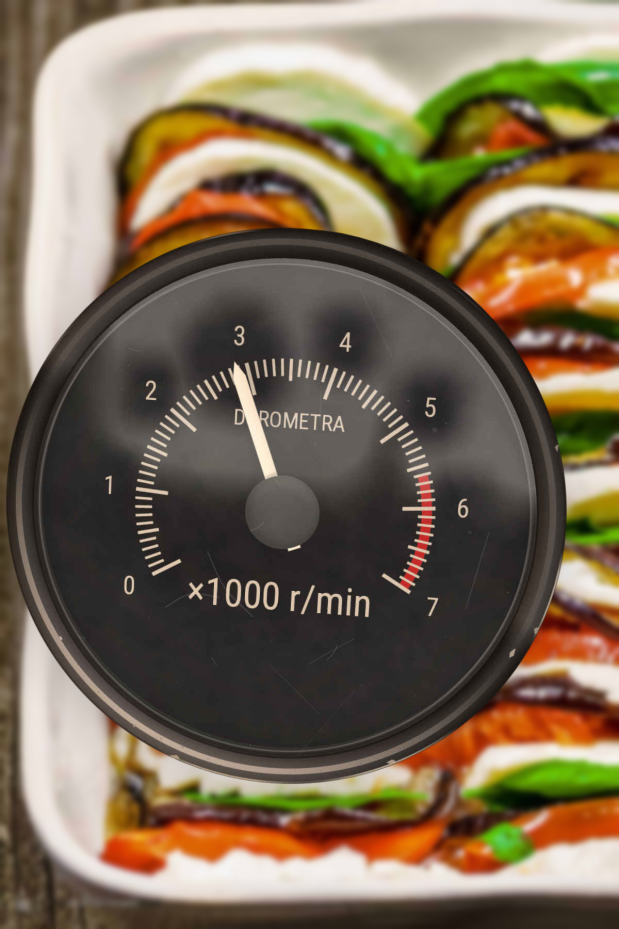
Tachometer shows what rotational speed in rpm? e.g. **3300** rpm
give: **2900** rpm
